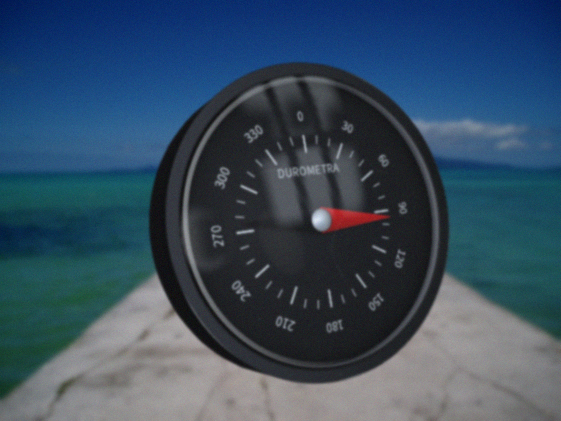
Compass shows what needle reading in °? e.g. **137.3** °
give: **95** °
